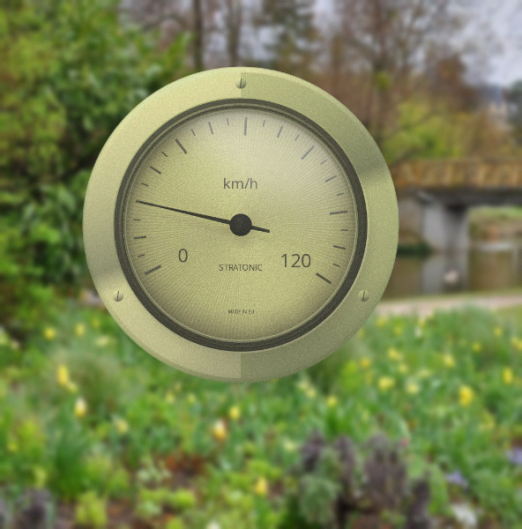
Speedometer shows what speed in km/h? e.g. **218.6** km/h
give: **20** km/h
